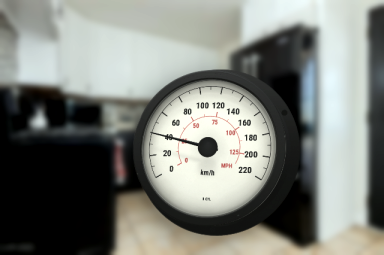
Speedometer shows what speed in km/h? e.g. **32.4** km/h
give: **40** km/h
